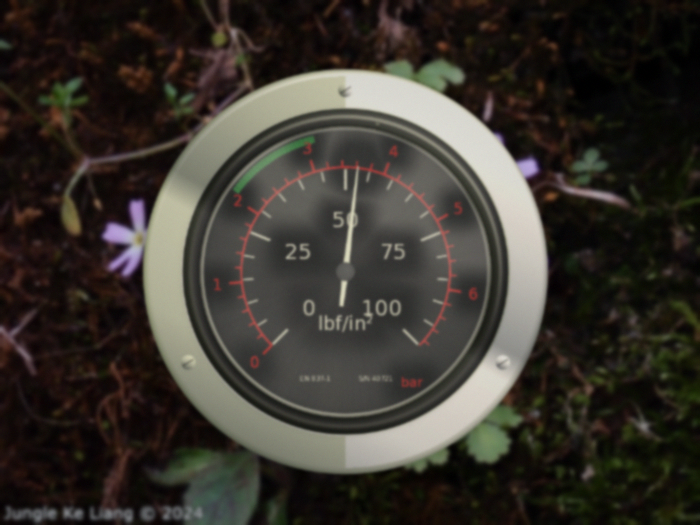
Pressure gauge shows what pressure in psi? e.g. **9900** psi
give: **52.5** psi
